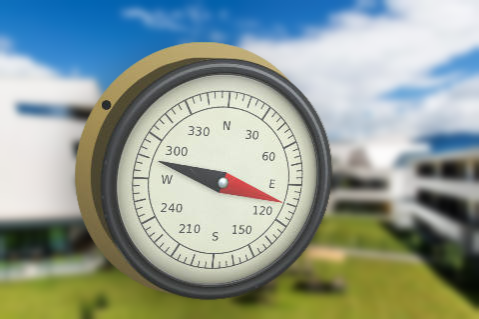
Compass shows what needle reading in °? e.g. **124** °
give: **105** °
